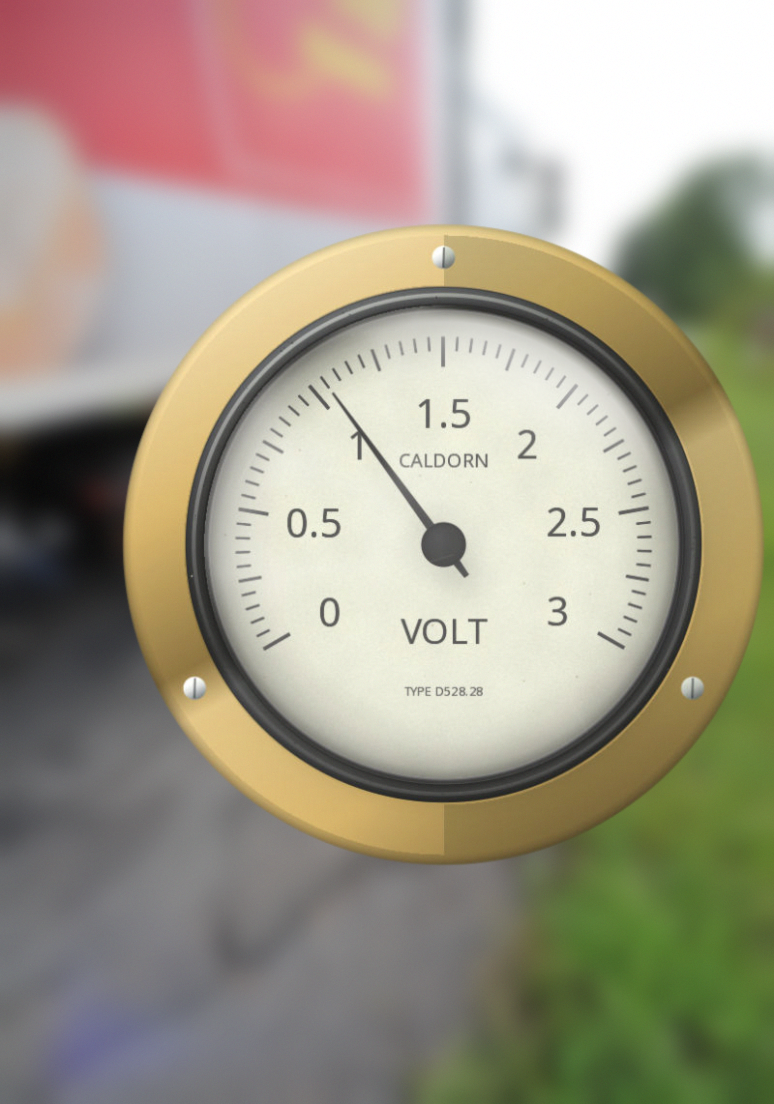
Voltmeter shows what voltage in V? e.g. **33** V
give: **1.05** V
